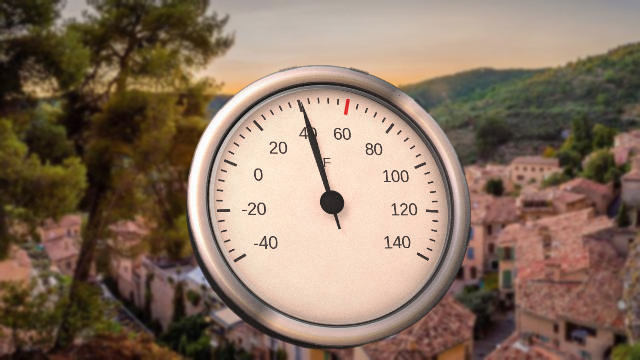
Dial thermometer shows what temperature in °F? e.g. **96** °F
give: **40** °F
